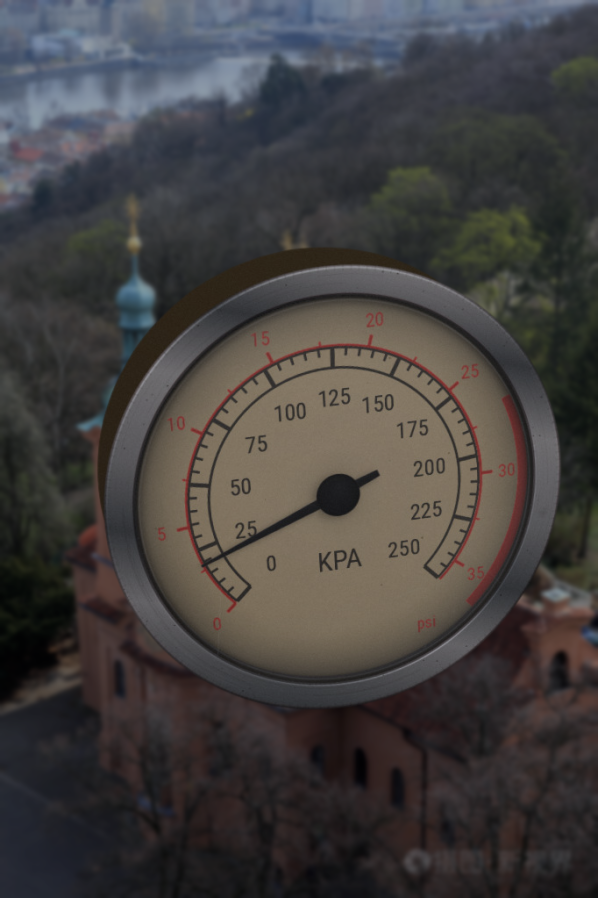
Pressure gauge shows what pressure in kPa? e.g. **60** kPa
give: **20** kPa
